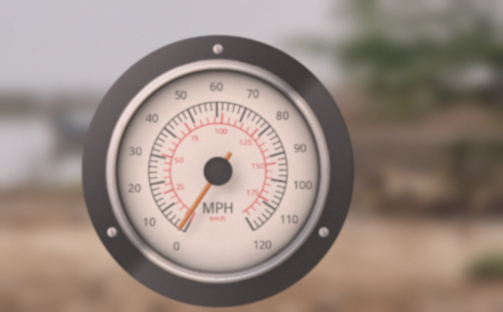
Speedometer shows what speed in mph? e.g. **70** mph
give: **2** mph
